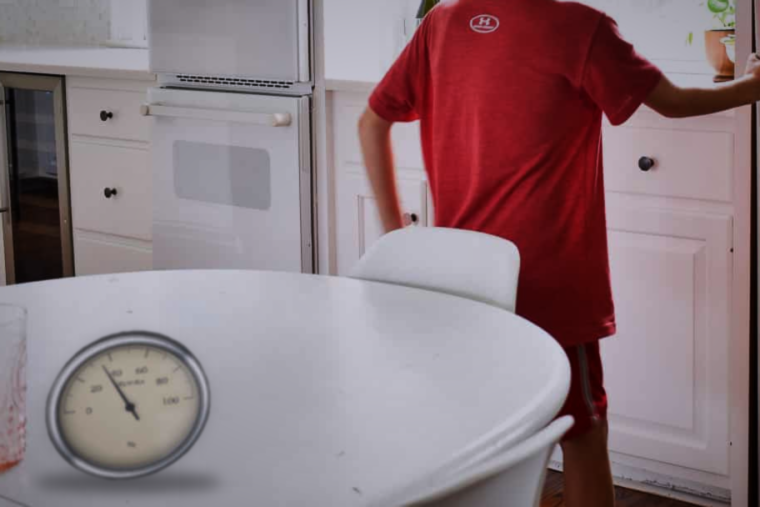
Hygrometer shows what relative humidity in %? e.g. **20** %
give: **35** %
